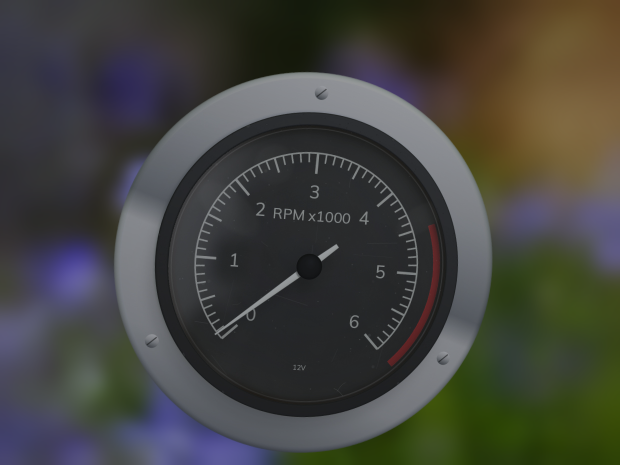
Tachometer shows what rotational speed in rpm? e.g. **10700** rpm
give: **100** rpm
